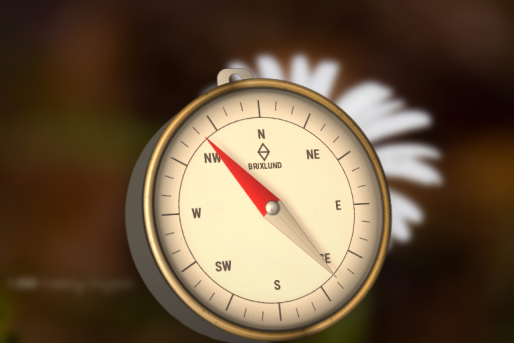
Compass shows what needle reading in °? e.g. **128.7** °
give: **320** °
